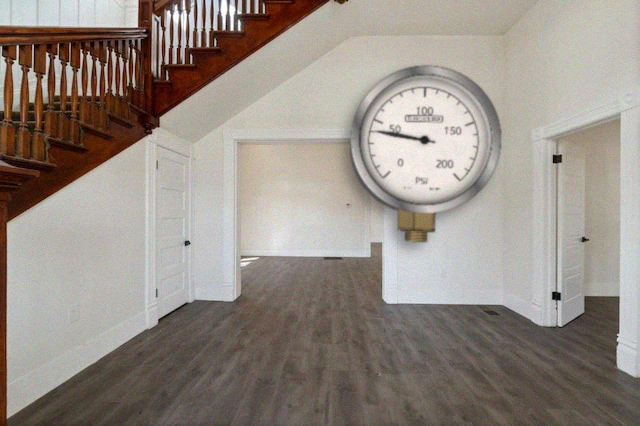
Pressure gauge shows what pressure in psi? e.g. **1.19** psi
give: **40** psi
